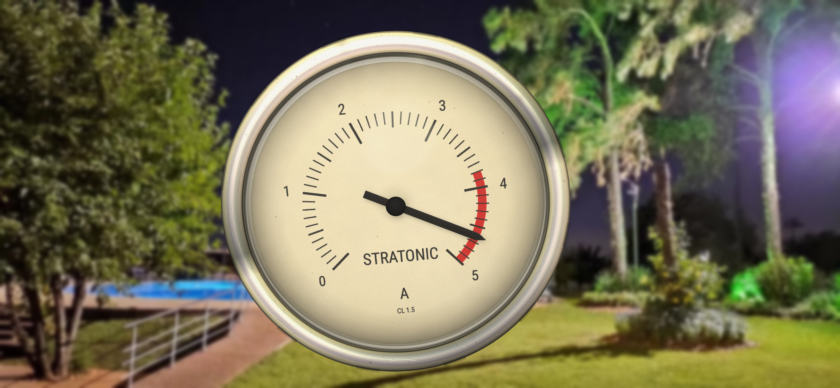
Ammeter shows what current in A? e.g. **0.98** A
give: **4.6** A
